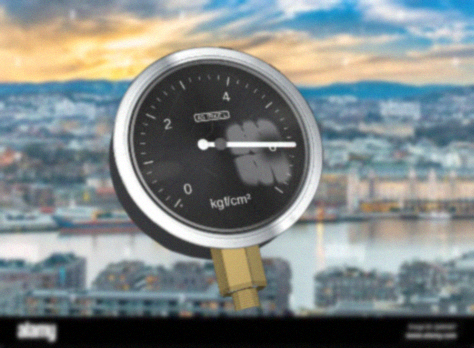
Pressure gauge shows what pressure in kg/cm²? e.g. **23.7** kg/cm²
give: **6** kg/cm²
